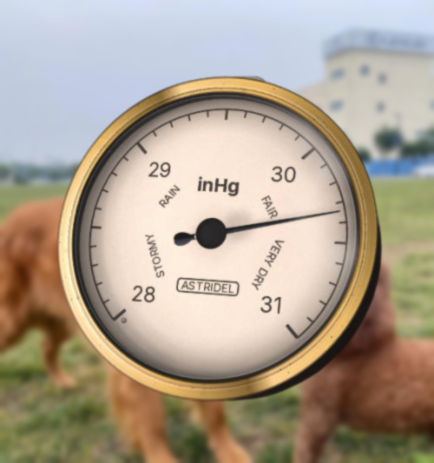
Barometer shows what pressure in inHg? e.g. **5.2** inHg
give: **30.35** inHg
